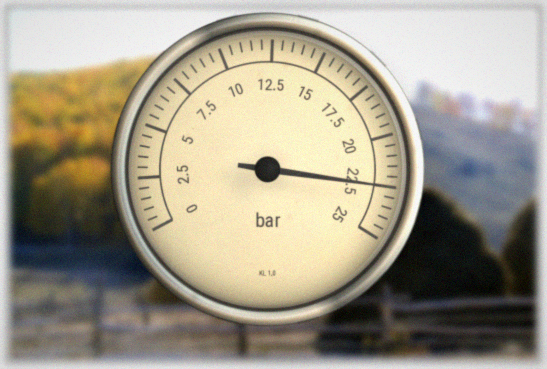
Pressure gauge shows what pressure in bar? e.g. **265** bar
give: **22.5** bar
